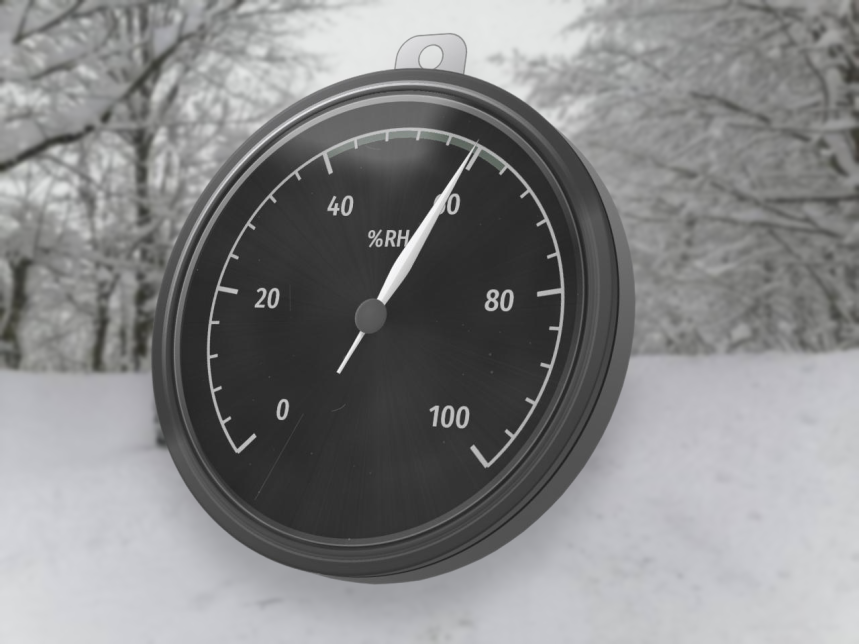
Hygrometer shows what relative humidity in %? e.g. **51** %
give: **60** %
